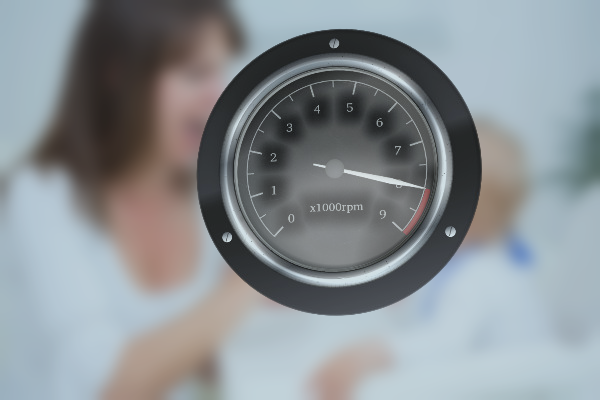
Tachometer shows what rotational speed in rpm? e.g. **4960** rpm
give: **8000** rpm
